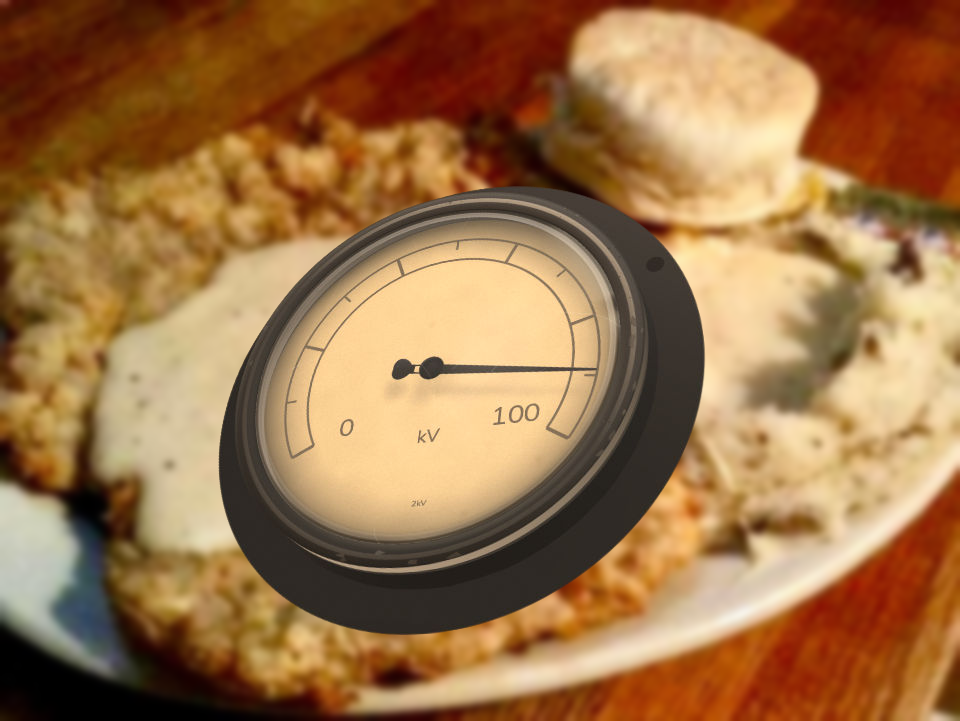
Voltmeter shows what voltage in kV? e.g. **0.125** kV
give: **90** kV
